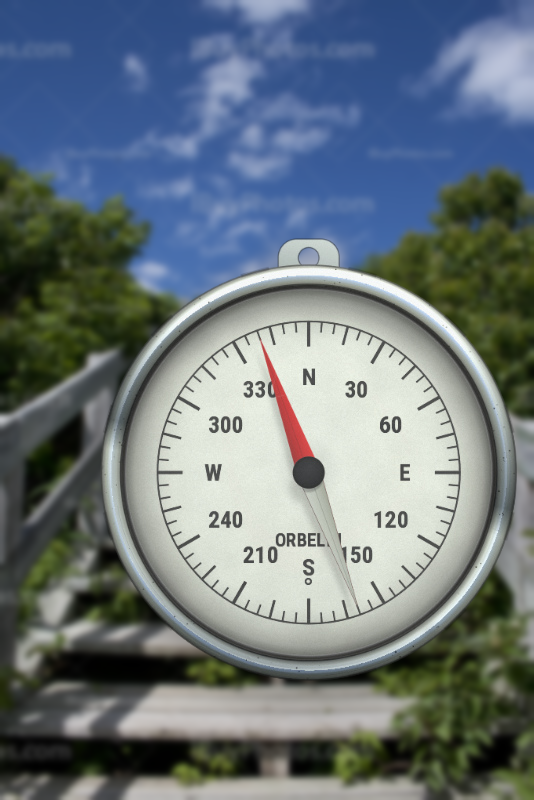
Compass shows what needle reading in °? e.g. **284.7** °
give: **340** °
